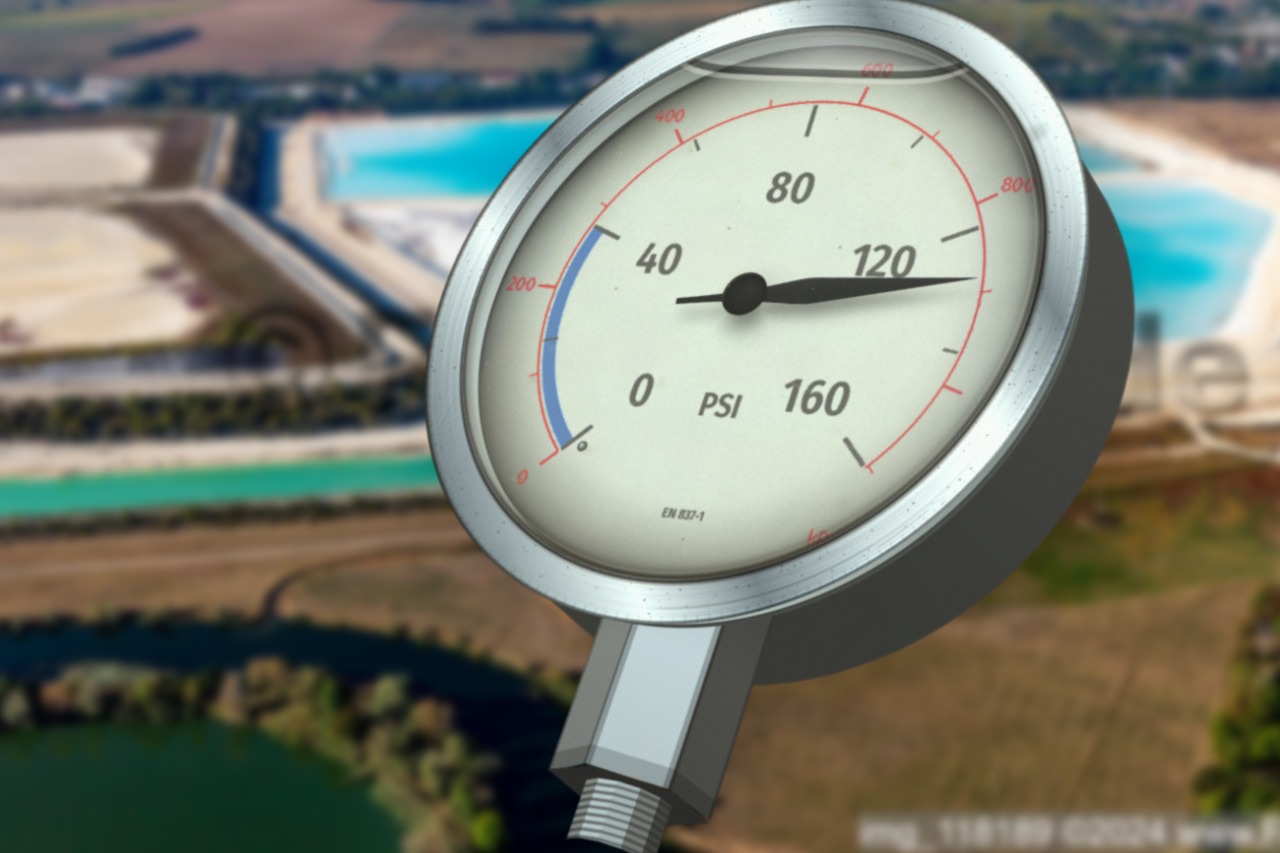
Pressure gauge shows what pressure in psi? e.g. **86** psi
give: **130** psi
